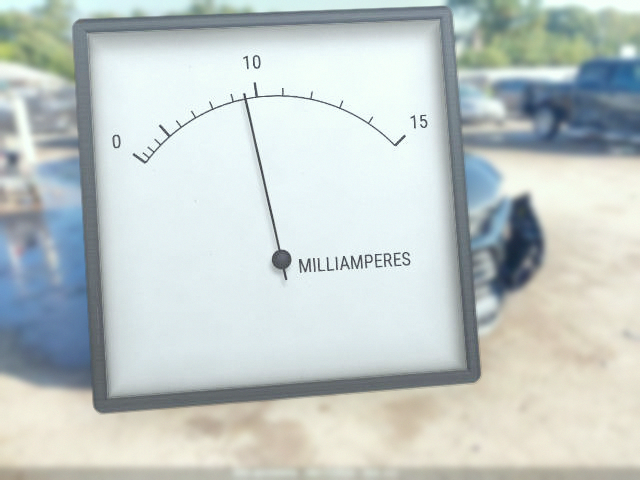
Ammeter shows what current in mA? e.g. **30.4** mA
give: **9.5** mA
